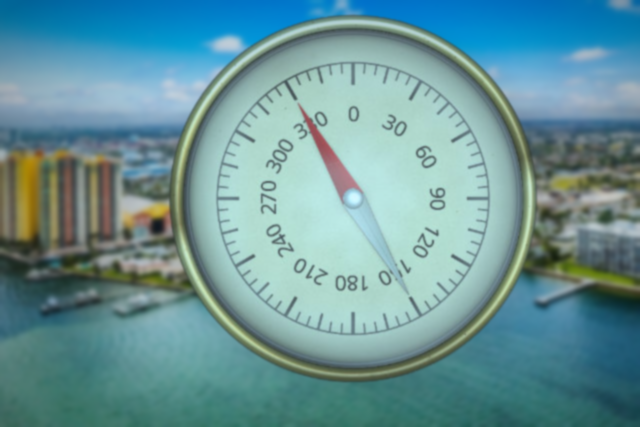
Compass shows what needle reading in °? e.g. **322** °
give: **330** °
